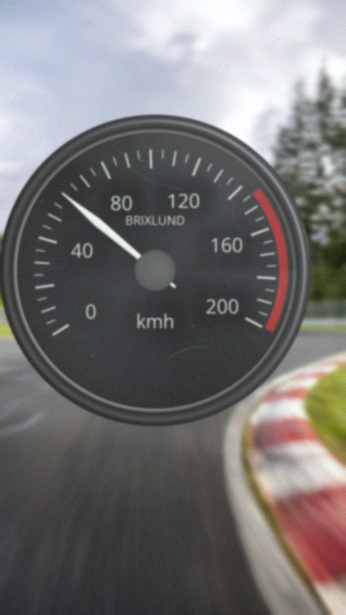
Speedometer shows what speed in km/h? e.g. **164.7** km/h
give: **60** km/h
